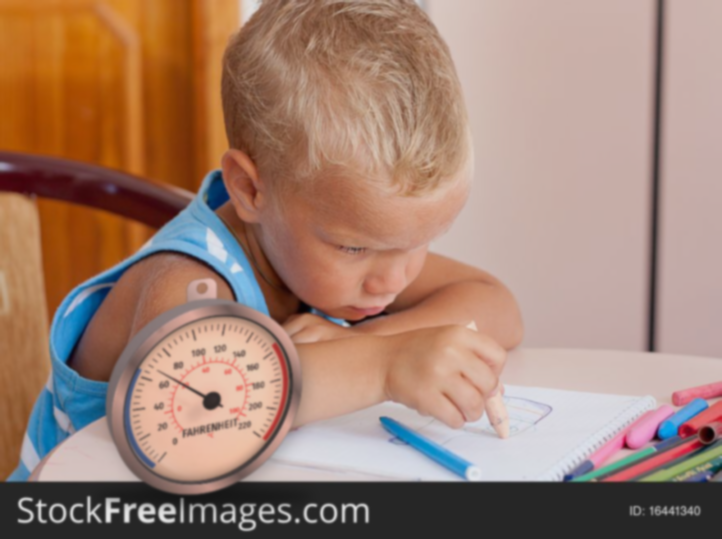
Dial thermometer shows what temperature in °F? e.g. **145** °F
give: **68** °F
